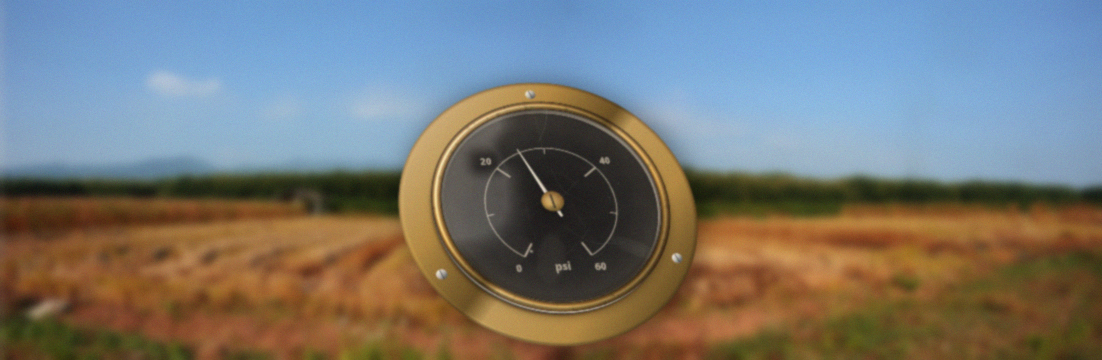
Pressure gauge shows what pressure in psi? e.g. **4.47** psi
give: **25** psi
